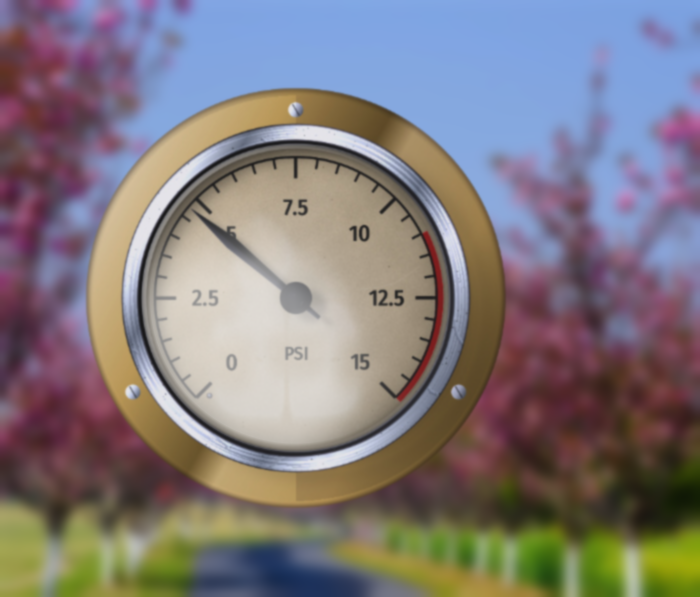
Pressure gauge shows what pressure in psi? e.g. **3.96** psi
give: **4.75** psi
